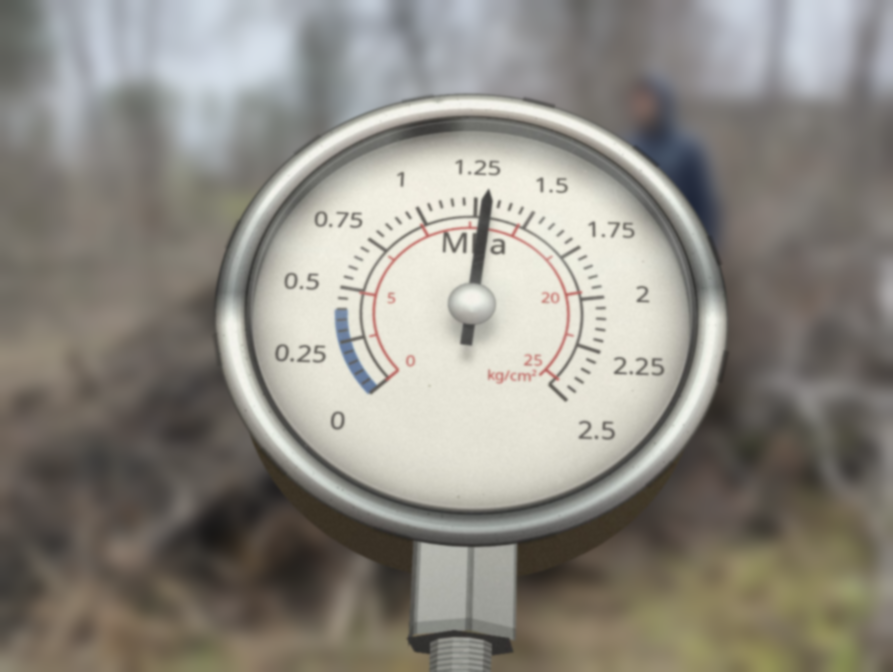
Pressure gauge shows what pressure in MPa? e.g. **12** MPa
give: **1.3** MPa
